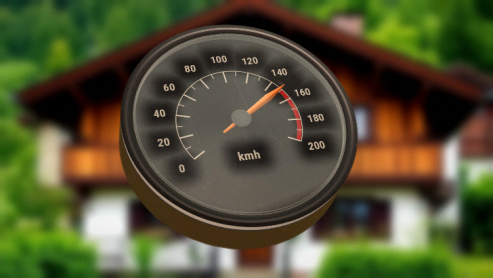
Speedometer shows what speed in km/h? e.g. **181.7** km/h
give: **150** km/h
